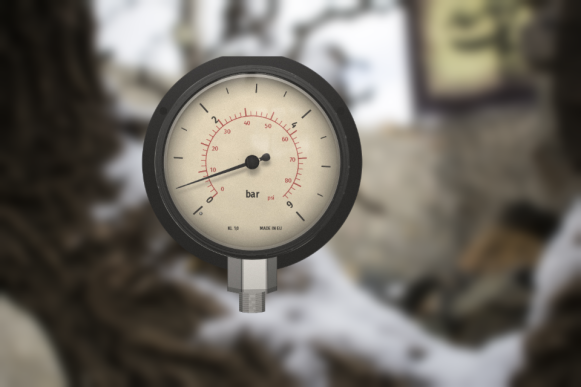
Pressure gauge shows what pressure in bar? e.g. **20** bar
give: **0.5** bar
